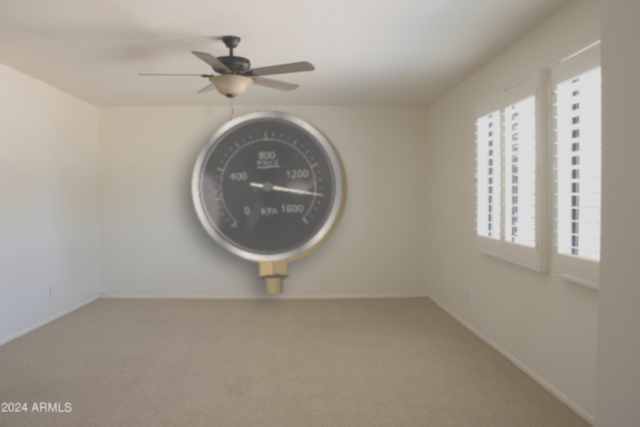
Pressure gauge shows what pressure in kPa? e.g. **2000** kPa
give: **1400** kPa
